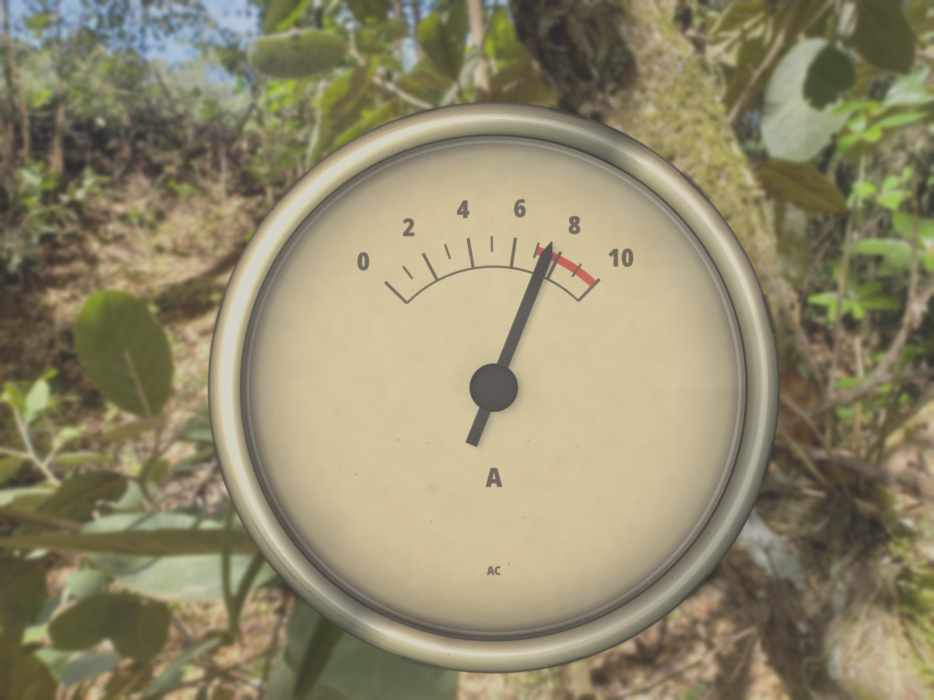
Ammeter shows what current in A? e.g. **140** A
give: **7.5** A
